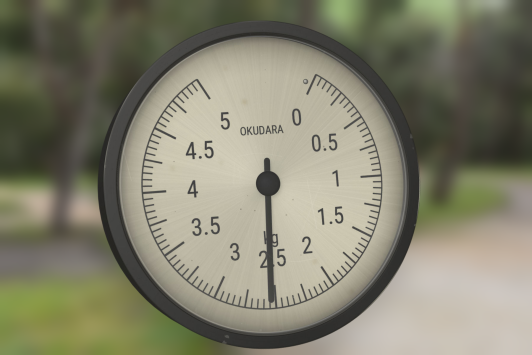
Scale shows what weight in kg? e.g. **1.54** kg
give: **2.55** kg
